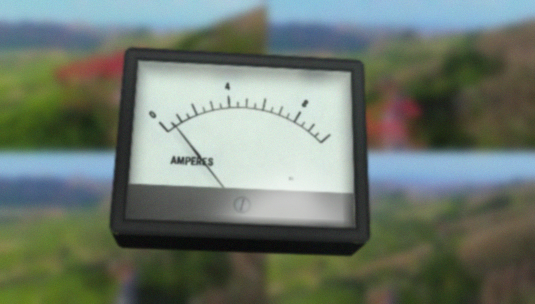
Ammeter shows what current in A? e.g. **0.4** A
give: **0.5** A
